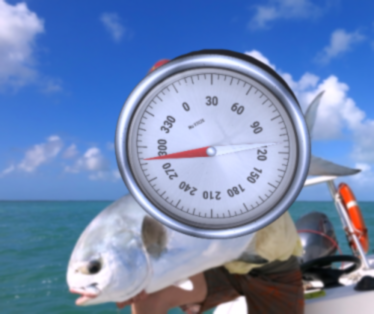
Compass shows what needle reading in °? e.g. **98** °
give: **290** °
